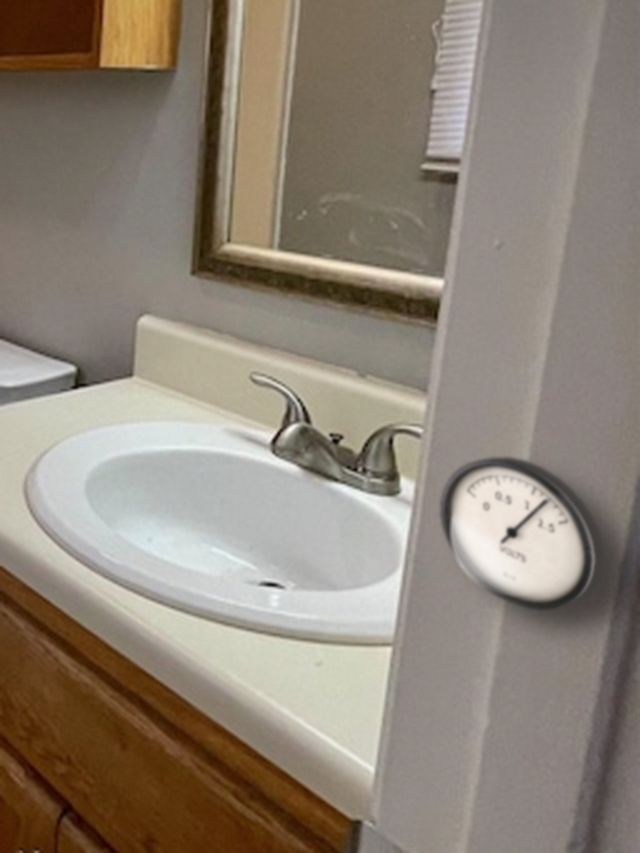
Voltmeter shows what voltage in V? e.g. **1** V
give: **1.2** V
